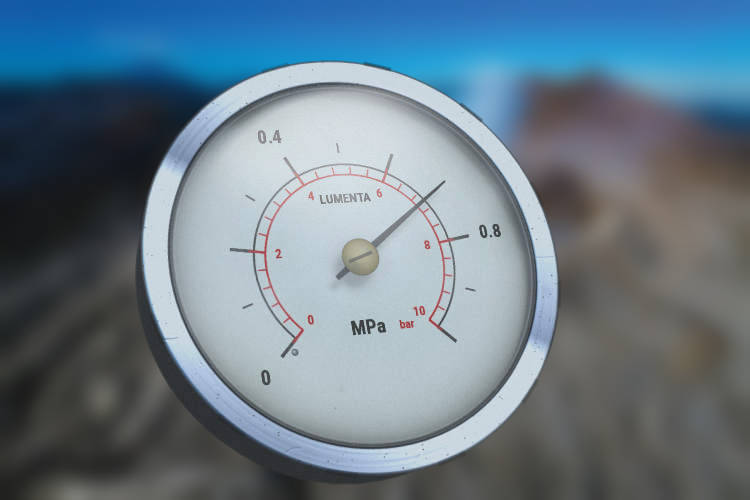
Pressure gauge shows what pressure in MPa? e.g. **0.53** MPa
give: **0.7** MPa
